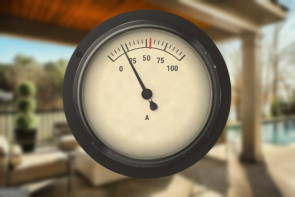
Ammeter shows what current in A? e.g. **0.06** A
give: **20** A
